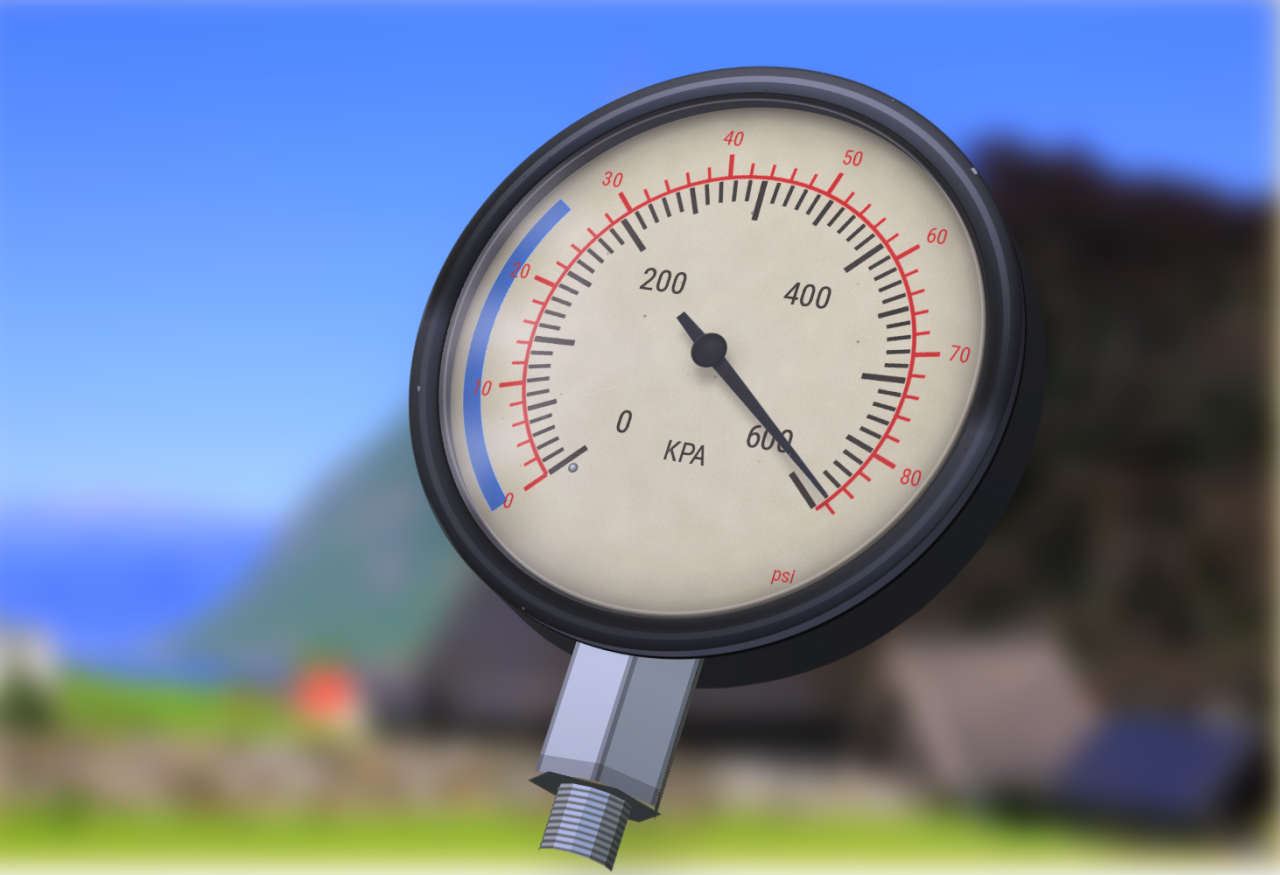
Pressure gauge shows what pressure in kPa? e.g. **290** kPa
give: **590** kPa
